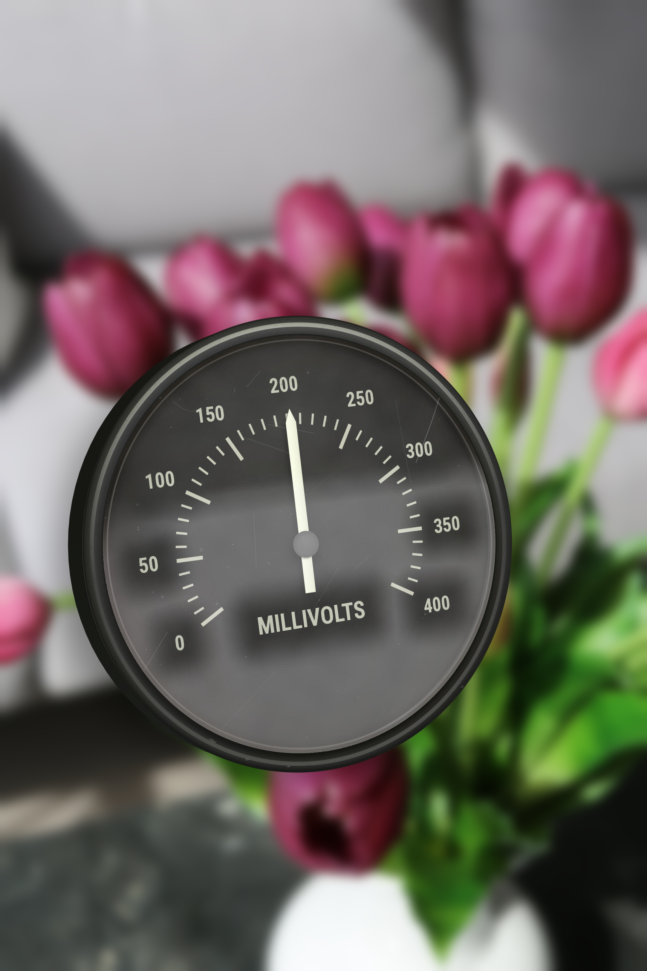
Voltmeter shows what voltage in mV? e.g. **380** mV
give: **200** mV
